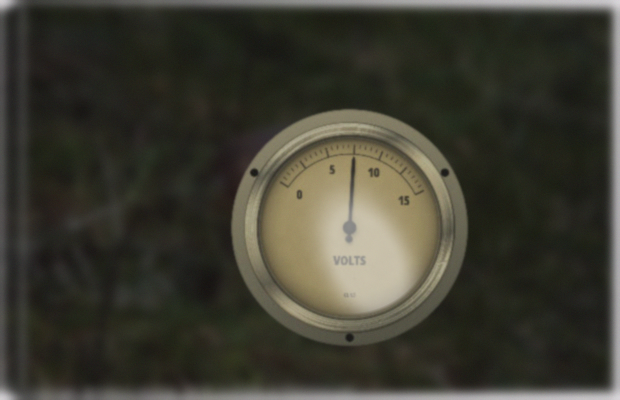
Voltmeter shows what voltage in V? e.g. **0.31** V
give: **7.5** V
